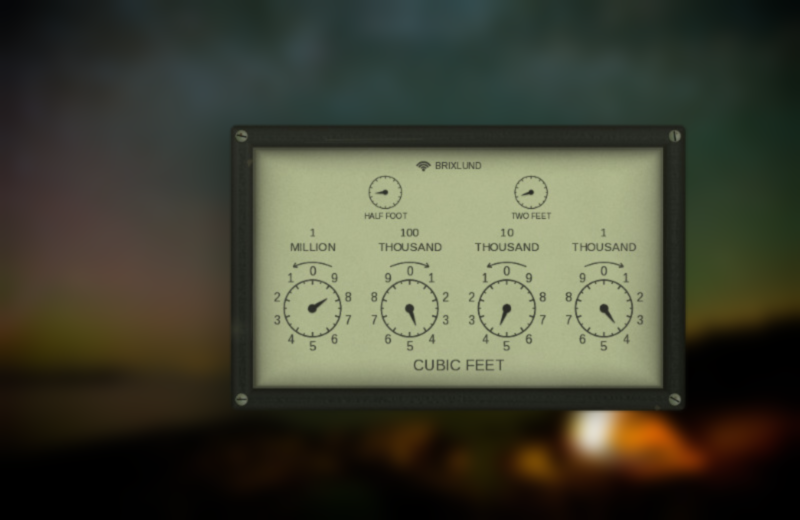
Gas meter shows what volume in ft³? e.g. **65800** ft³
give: **844400** ft³
